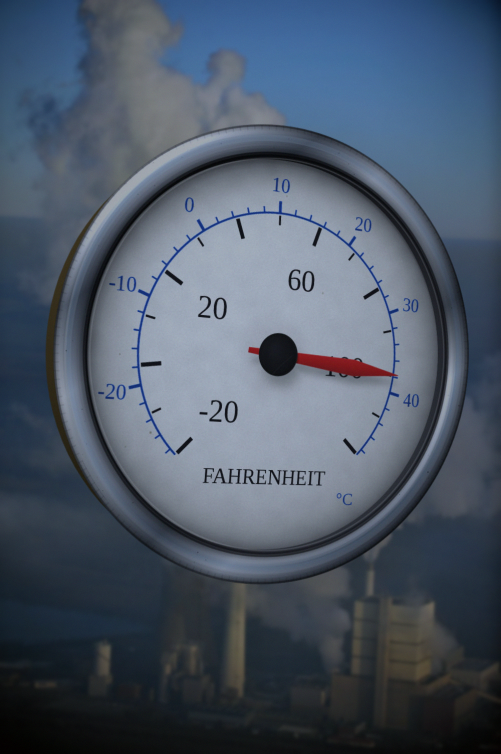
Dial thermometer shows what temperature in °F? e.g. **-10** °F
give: **100** °F
